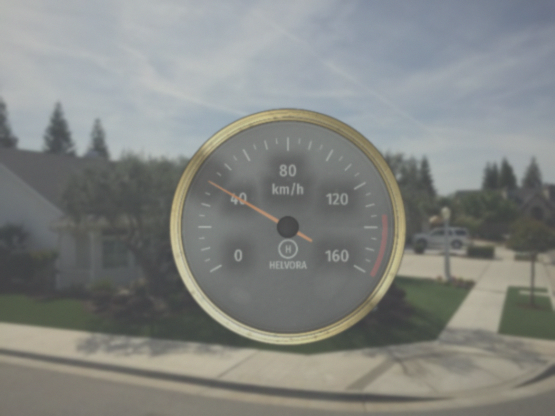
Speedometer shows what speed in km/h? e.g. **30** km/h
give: **40** km/h
